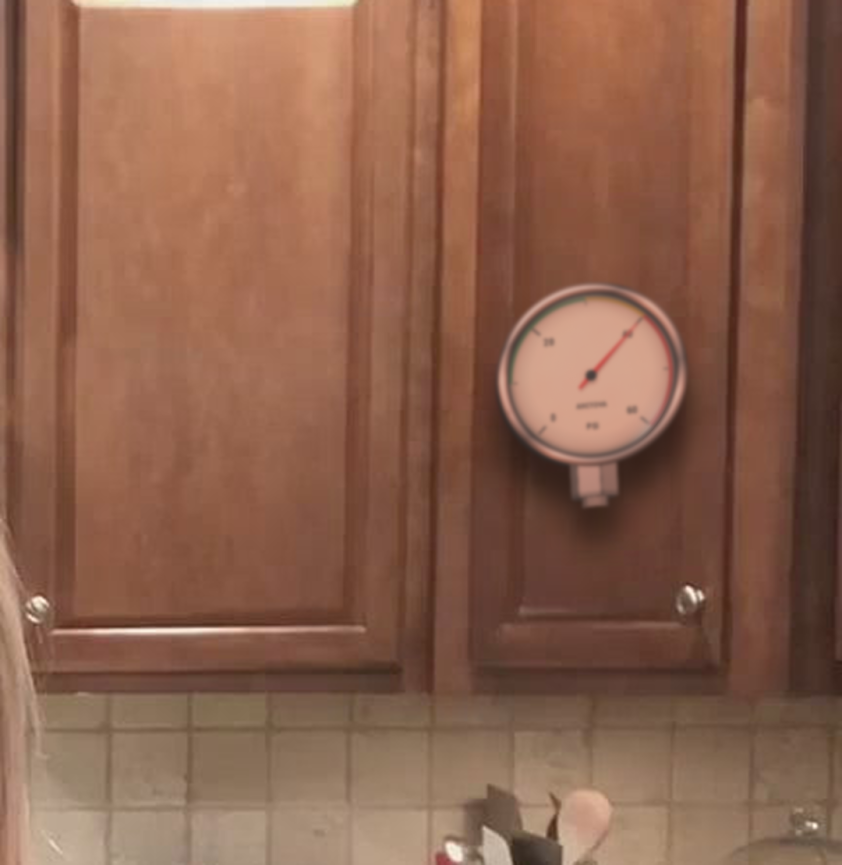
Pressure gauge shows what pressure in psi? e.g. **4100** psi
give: **40** psi
